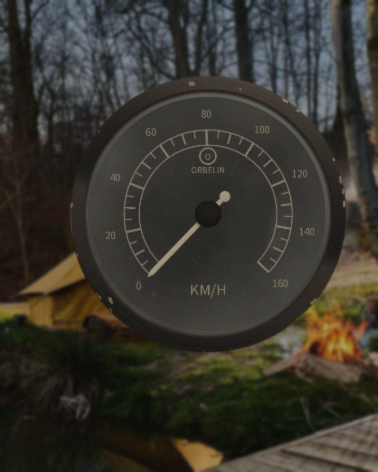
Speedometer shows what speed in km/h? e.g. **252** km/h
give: **0** km/h
